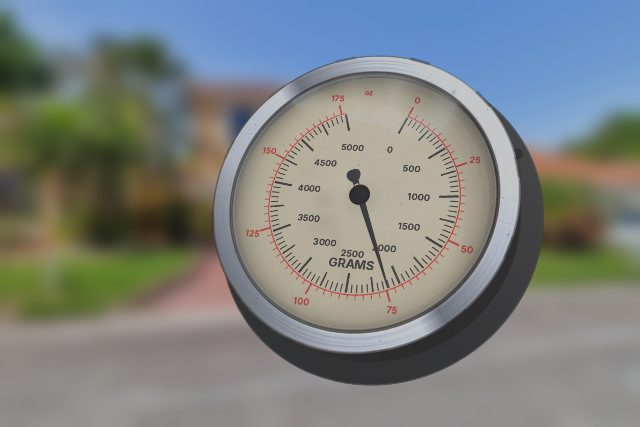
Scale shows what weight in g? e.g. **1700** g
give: **2100** g
